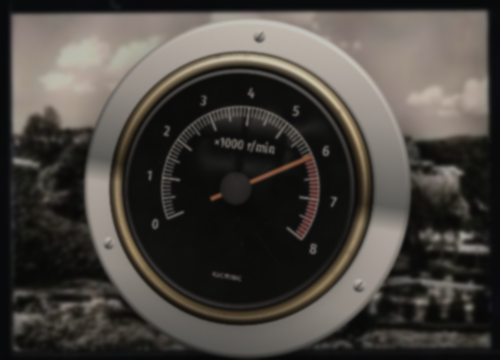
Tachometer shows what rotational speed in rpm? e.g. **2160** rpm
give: **6000** rpm
